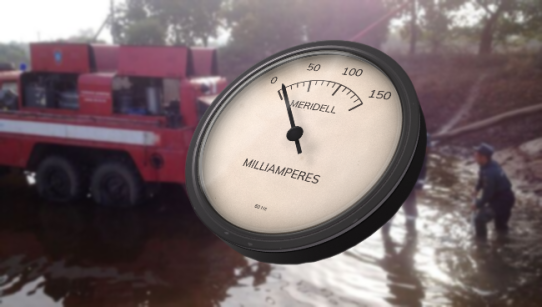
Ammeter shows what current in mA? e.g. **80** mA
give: **10** mA
